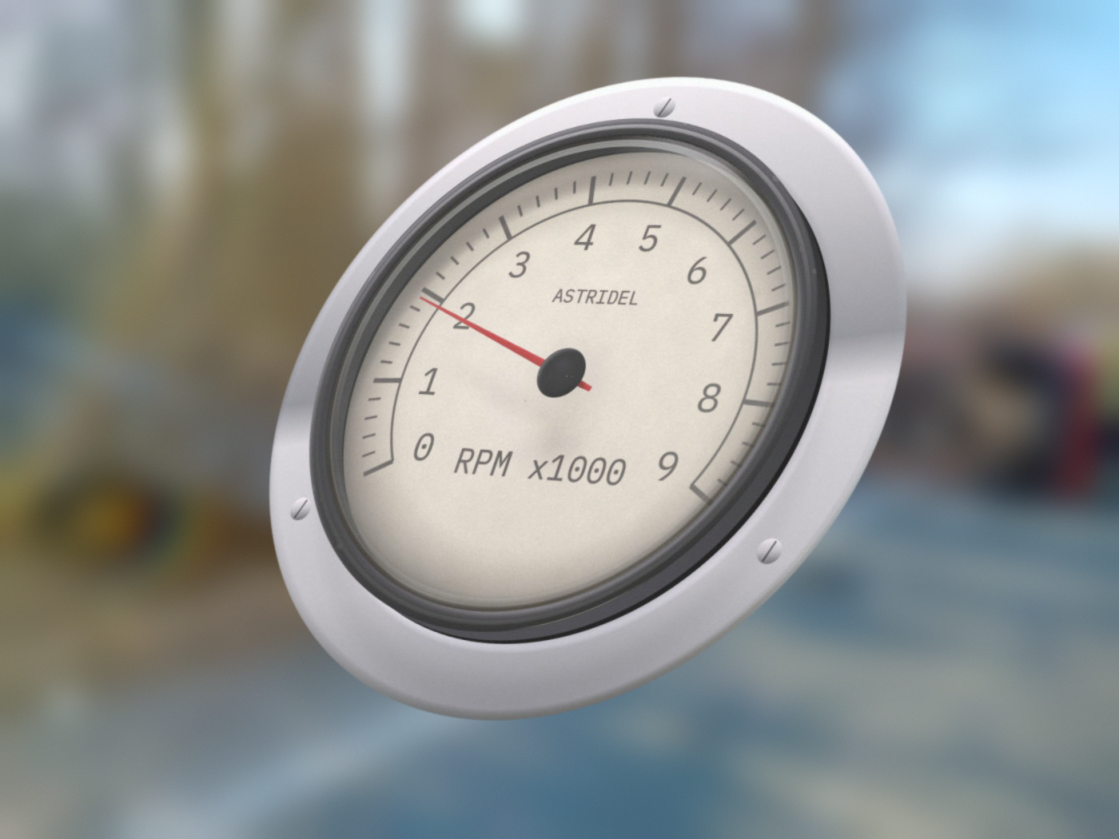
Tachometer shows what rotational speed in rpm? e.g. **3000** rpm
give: **1900** rpm
